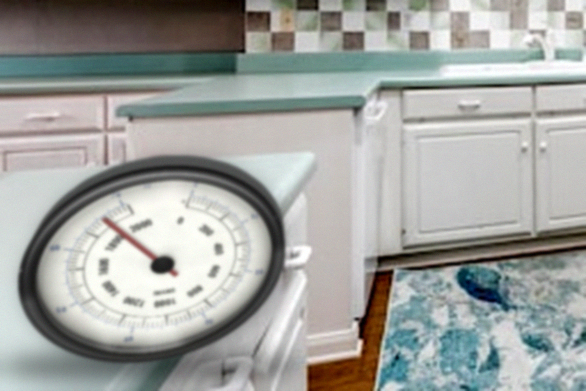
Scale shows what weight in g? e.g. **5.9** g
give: **1900** g
